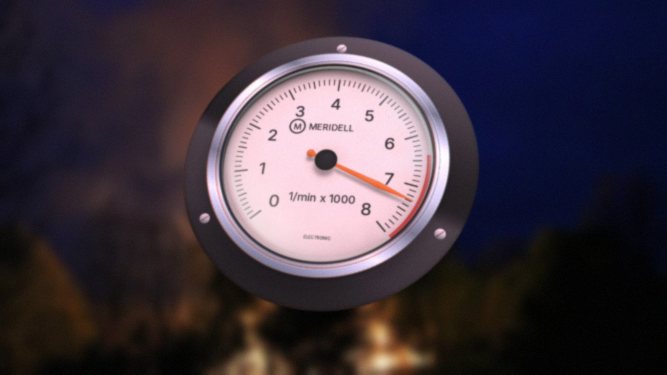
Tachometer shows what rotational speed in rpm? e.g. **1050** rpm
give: **7300** rpm
